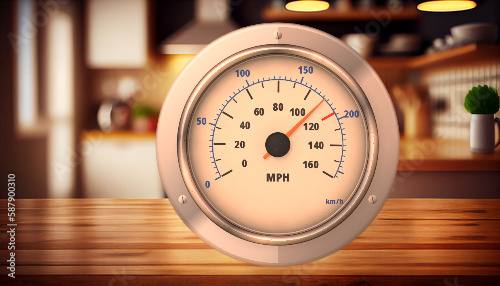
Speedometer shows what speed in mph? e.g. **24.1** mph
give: **110** mph
